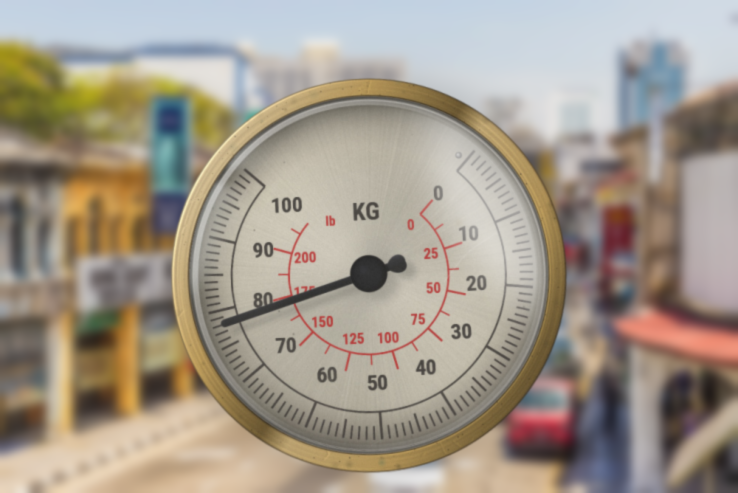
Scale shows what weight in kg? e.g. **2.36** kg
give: **78** kg
